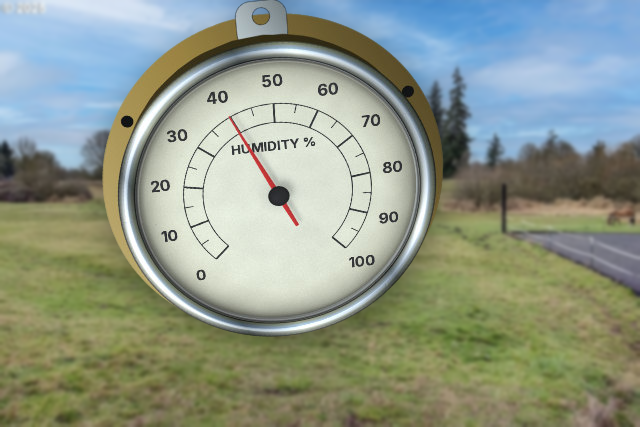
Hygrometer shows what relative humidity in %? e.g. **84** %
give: **40** %
